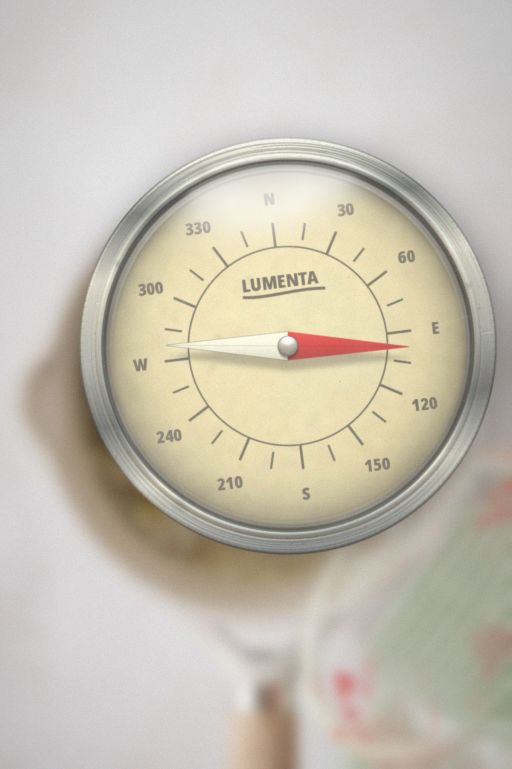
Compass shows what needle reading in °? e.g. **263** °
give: **97.5** °
